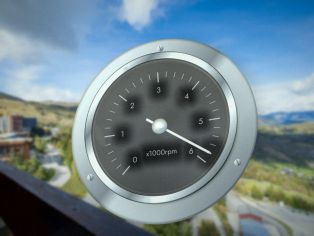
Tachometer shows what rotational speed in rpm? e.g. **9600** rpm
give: **5800** rpm
